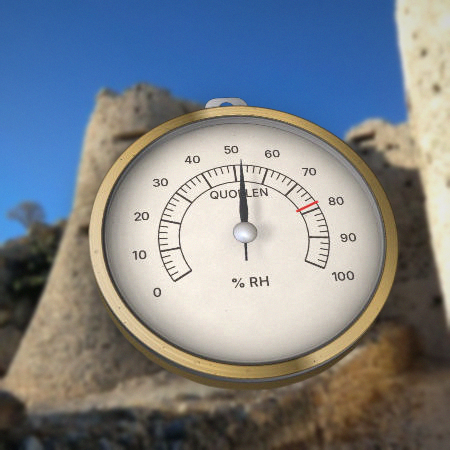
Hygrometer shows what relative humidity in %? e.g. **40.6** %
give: **52** %
